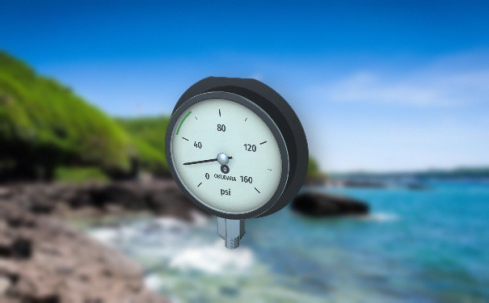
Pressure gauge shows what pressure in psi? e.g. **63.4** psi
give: **20** psi
